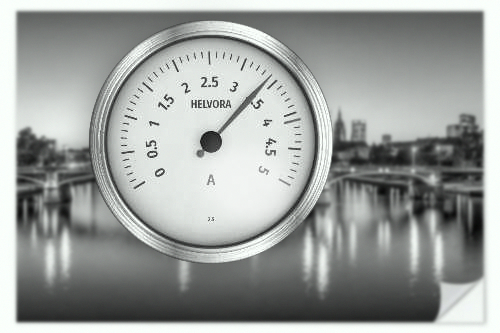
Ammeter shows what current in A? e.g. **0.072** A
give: **3.4** A
